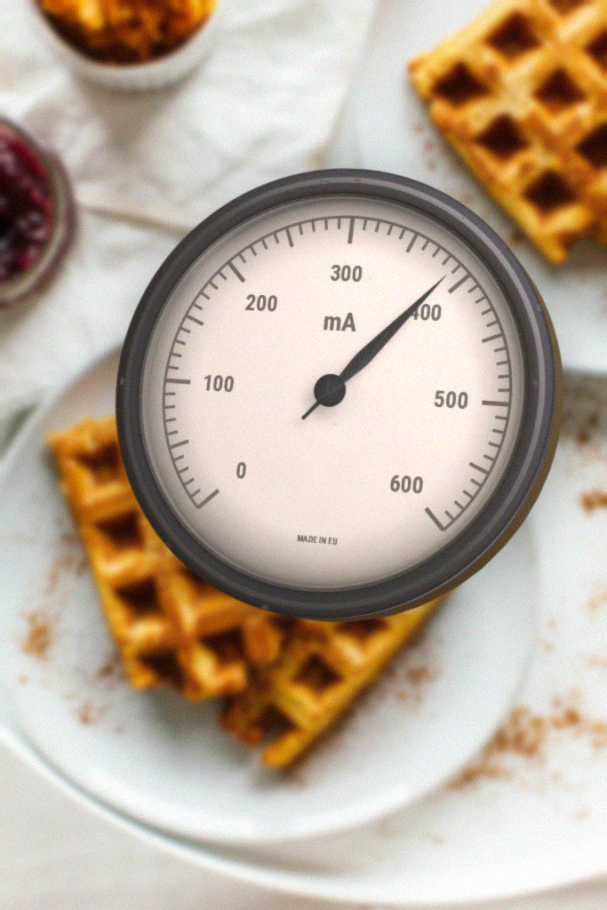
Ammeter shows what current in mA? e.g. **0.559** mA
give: **390** mA
